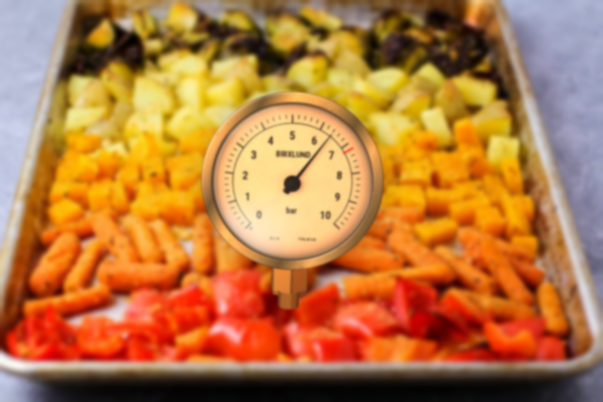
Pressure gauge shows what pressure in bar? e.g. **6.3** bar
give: **6.4** bar
